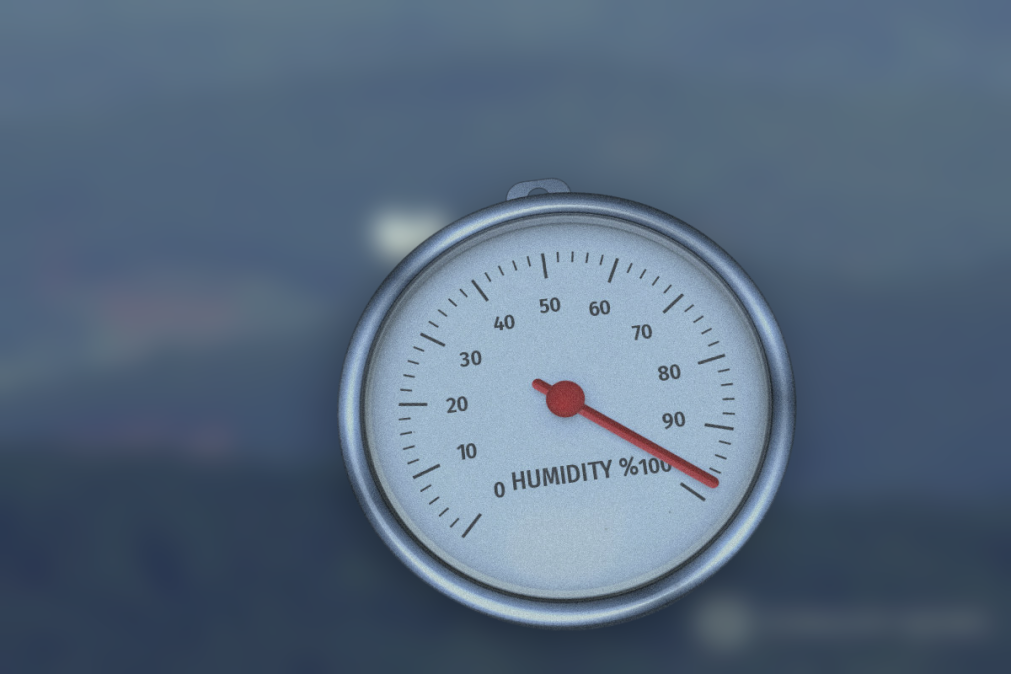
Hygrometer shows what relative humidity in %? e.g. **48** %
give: **98** %
